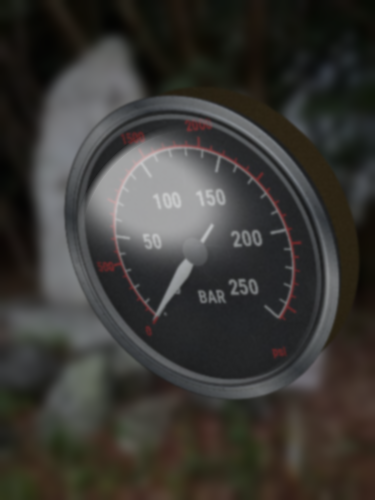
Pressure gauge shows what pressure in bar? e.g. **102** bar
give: **0** bar
